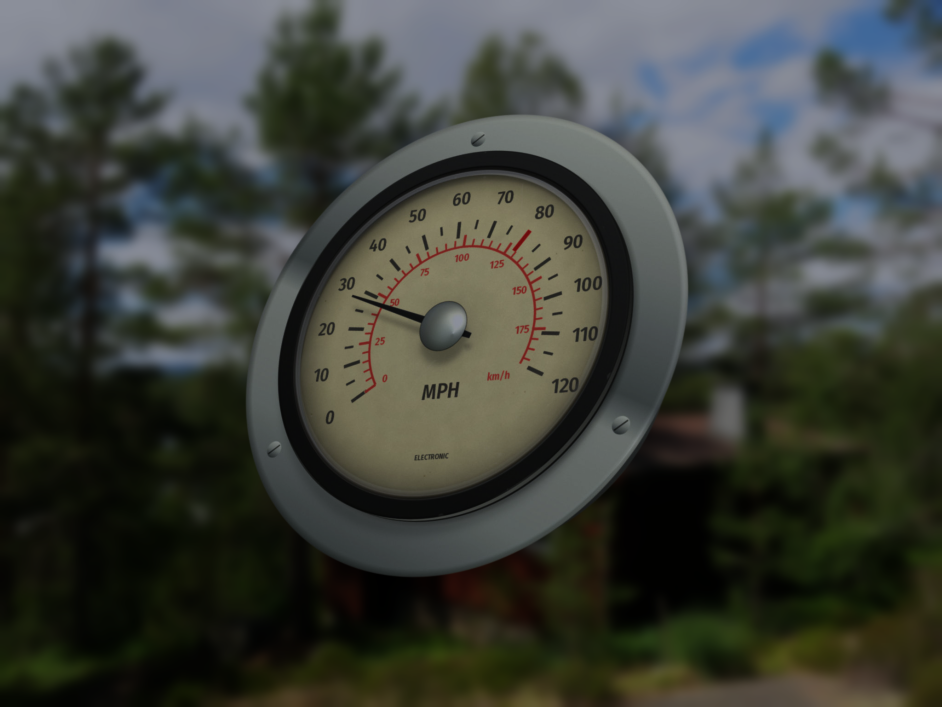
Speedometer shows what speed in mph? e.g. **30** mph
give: **27.5** mph
